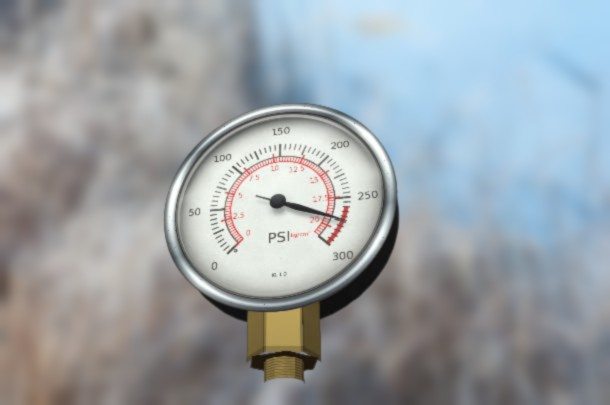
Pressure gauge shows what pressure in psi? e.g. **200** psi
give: **275** psi
